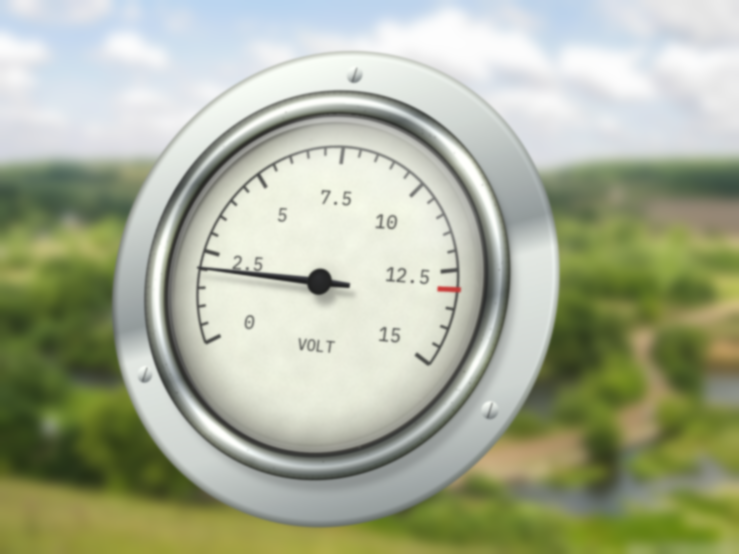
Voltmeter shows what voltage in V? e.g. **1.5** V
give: **2** V
